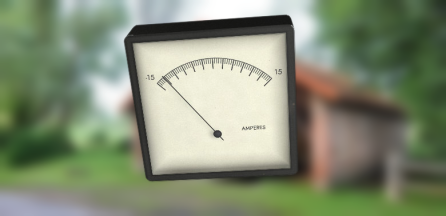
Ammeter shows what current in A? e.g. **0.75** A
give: **-12.5** A
